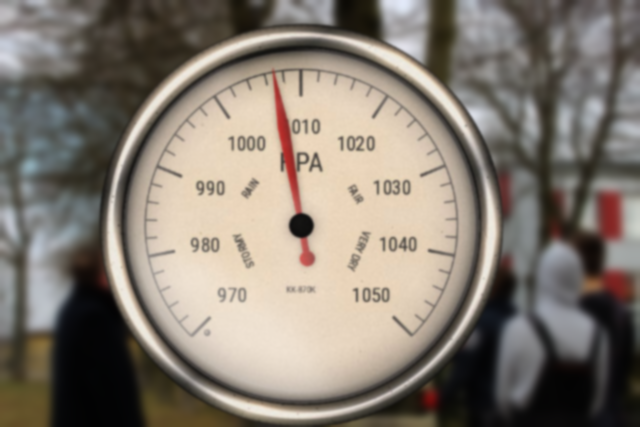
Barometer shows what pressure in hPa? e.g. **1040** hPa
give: **1007** hPa
